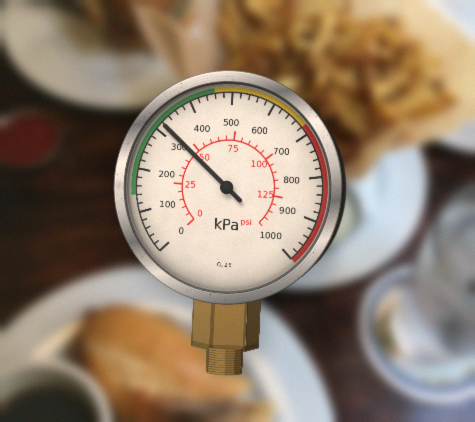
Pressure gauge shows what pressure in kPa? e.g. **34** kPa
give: **320** kPa
